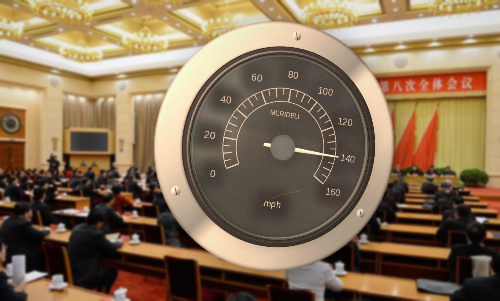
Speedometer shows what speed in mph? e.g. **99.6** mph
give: **140** mph
